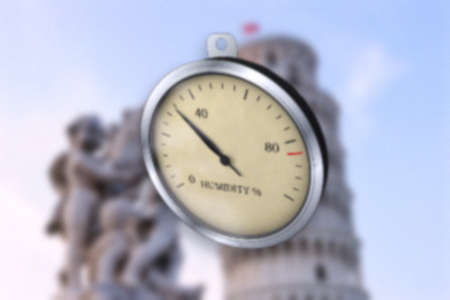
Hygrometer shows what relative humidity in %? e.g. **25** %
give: **32** %
